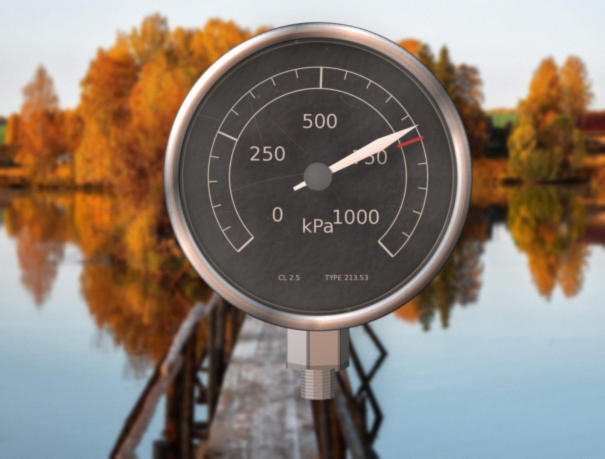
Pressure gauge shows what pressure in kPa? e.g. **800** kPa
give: **725** kPa
